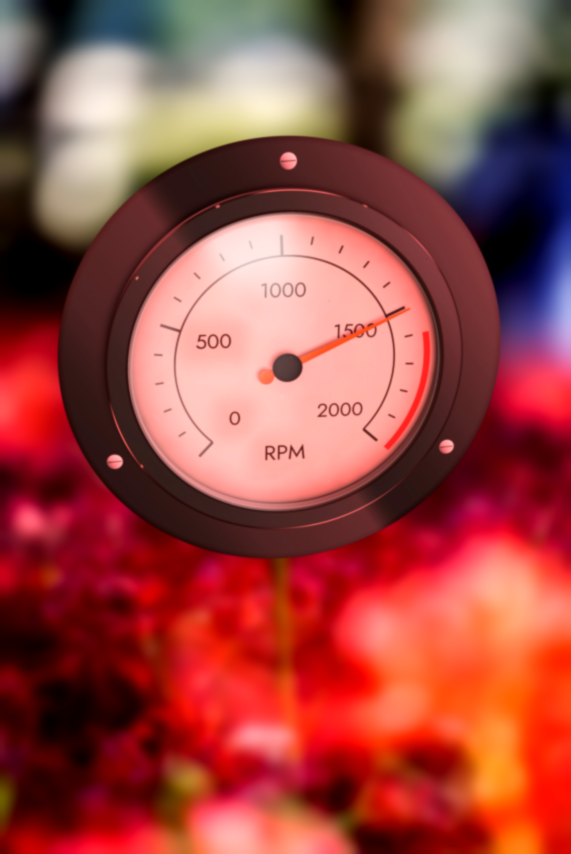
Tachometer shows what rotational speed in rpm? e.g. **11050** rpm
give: **1500** rpm
